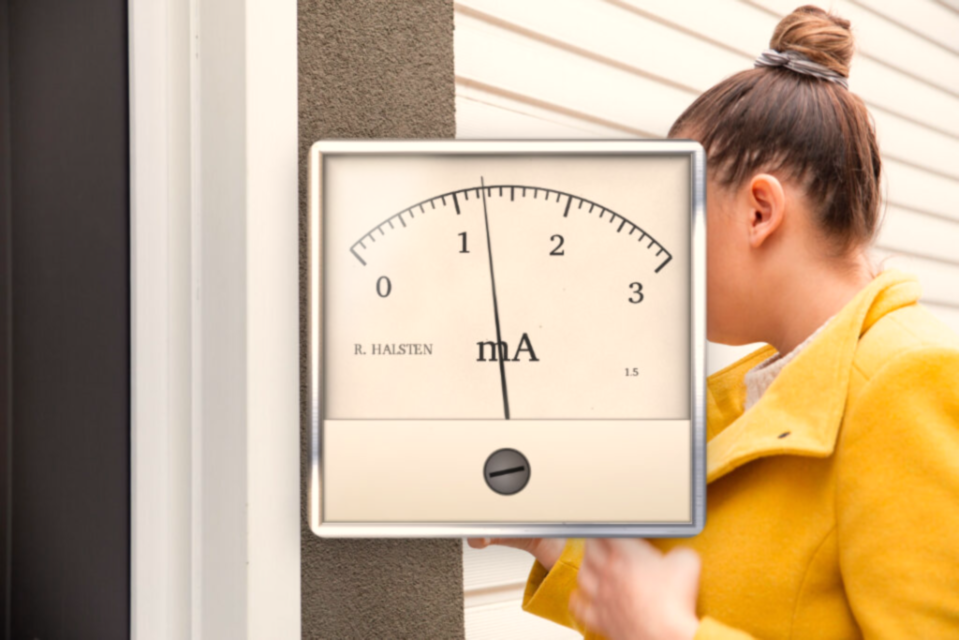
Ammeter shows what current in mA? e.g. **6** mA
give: **1.25** mA
